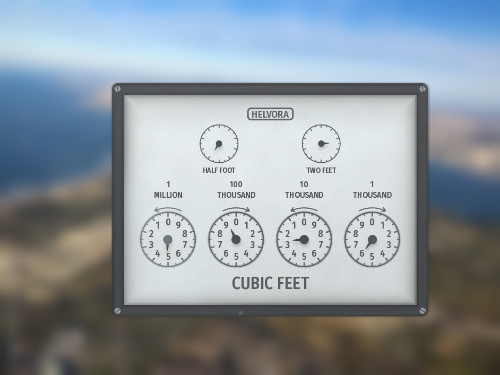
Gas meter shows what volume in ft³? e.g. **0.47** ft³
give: **492600** ft³
